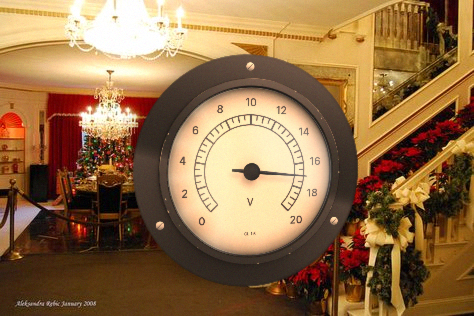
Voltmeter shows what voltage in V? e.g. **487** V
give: **17** V
